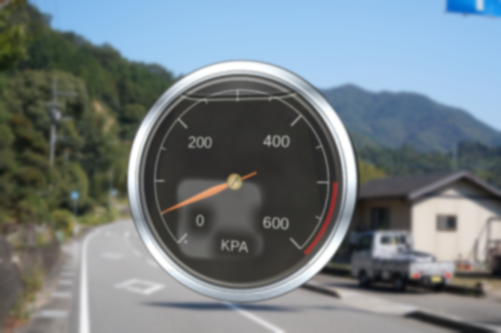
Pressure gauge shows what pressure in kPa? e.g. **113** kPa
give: **50** kPa
